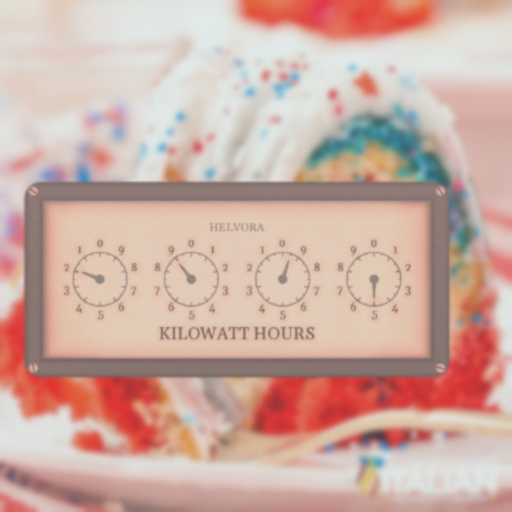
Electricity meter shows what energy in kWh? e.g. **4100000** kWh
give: **1895** kWh
